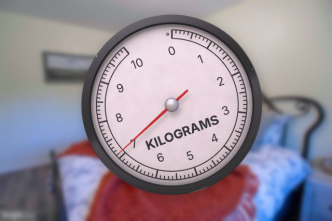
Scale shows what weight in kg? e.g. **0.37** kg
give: **7.1** kg
